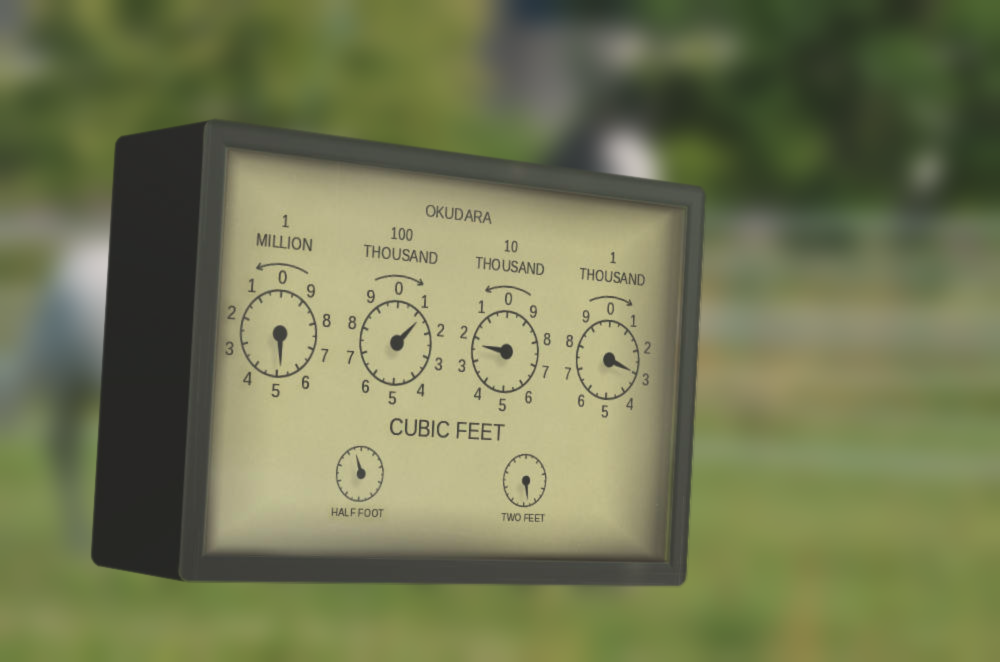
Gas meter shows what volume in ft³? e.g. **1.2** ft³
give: **512300** ft³
